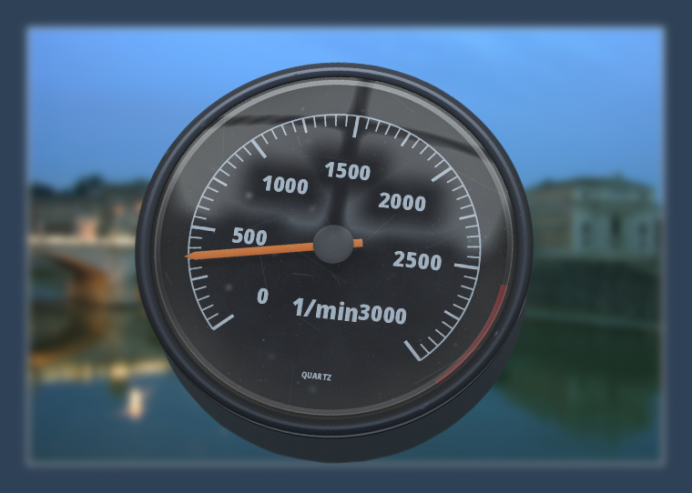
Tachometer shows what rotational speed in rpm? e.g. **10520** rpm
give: **350** rpm
